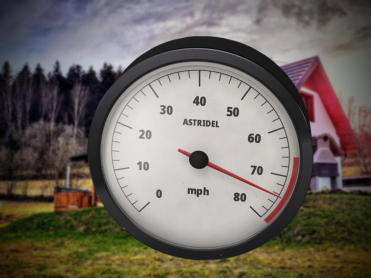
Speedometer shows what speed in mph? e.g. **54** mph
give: **74** mph
